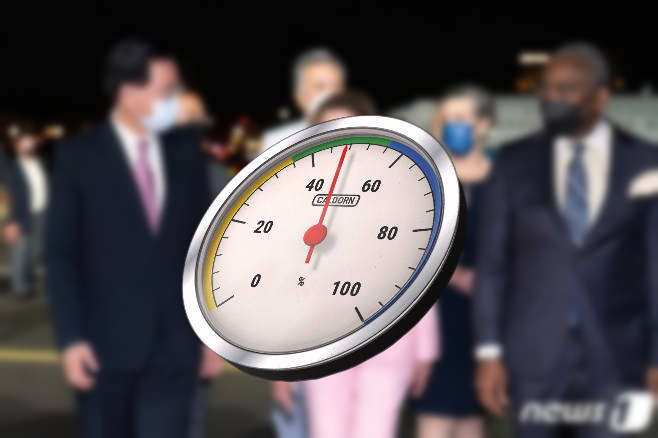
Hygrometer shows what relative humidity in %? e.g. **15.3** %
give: **48** %
